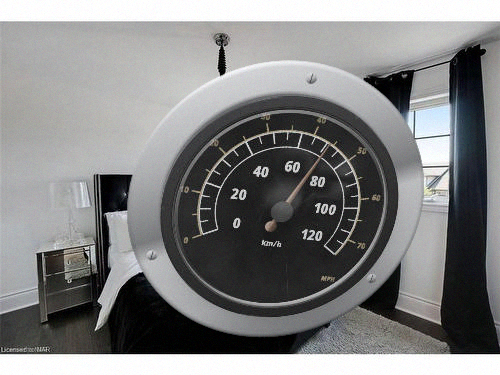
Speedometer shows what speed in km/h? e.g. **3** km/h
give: **70** km/h
